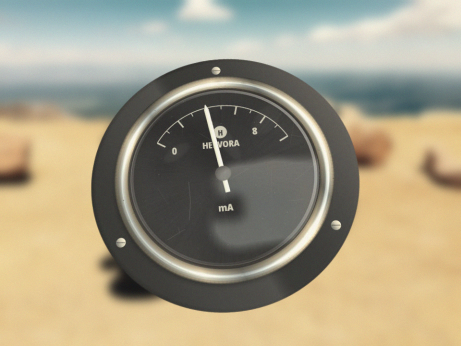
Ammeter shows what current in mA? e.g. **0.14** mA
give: **4** mA
